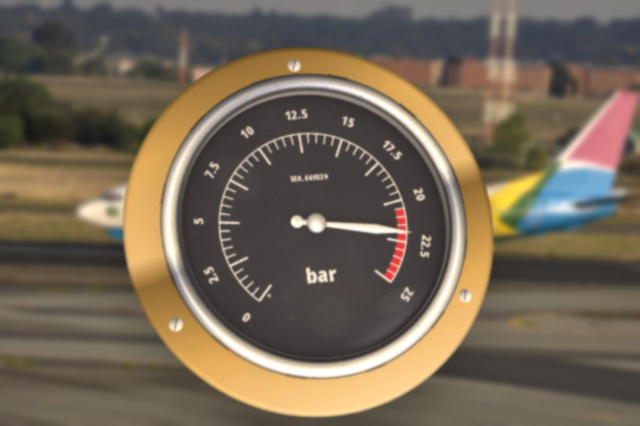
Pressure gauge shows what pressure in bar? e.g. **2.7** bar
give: **22** bar
